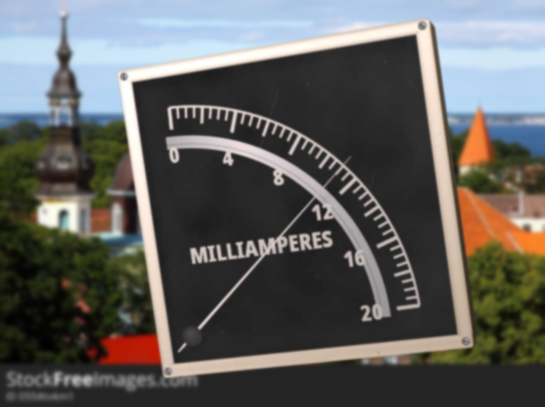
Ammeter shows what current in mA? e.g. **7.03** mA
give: **11** mA
